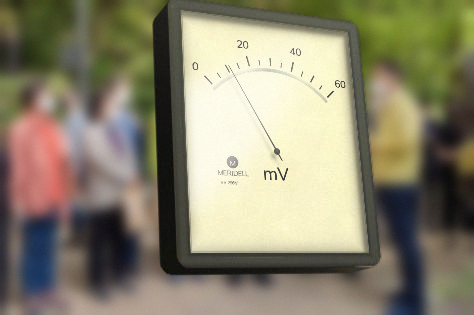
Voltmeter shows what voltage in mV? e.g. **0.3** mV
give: **10** mV
